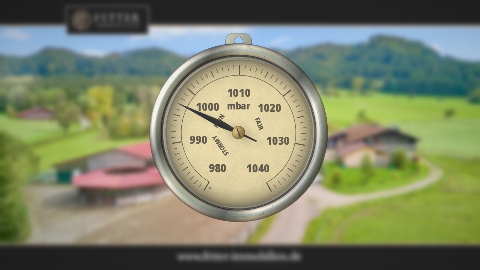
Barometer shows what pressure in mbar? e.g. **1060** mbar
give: **997** mbar
